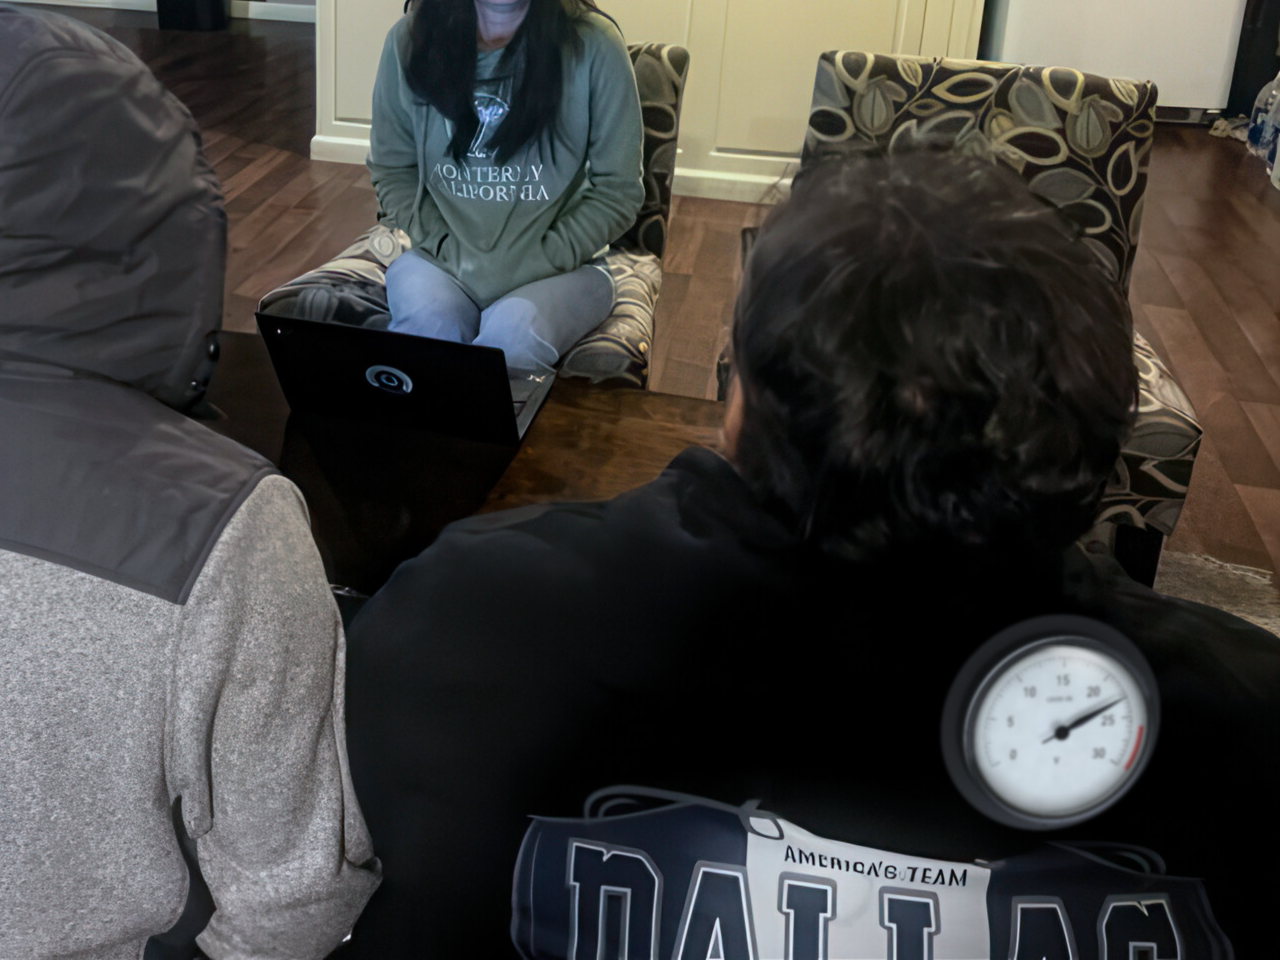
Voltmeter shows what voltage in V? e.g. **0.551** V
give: **22.5** V
